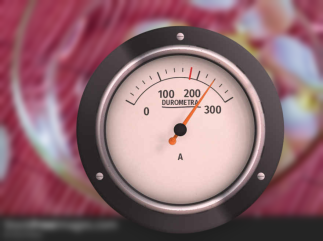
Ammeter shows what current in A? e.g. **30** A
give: **240** A
